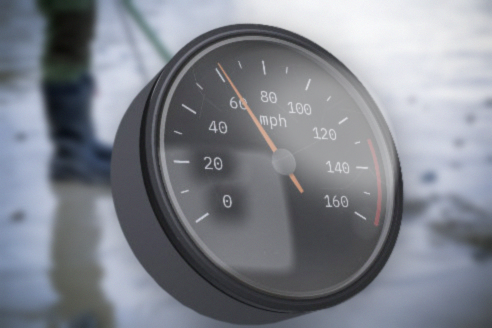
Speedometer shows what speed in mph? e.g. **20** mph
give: **60** mph
